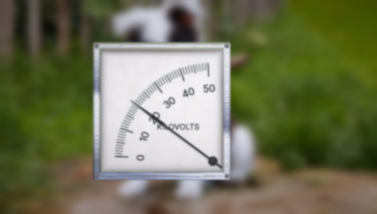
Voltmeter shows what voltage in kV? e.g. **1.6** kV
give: **20** kV
